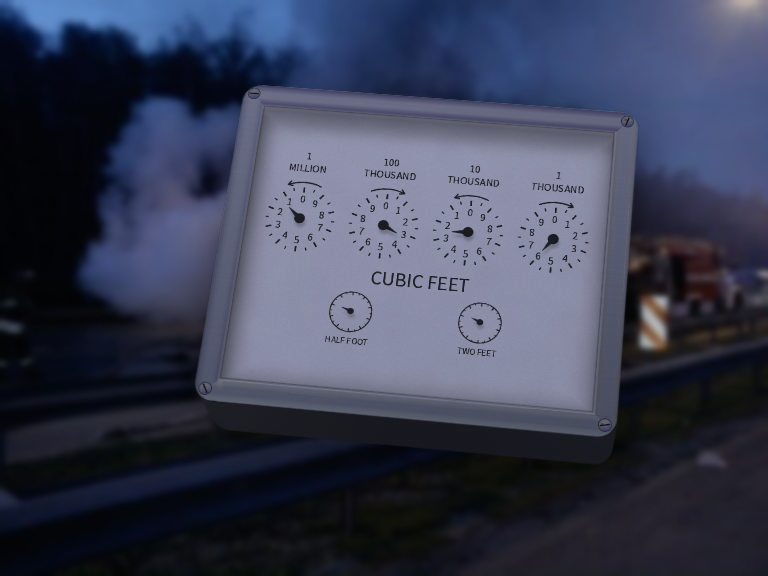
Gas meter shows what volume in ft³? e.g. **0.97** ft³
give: **132600** ft³
